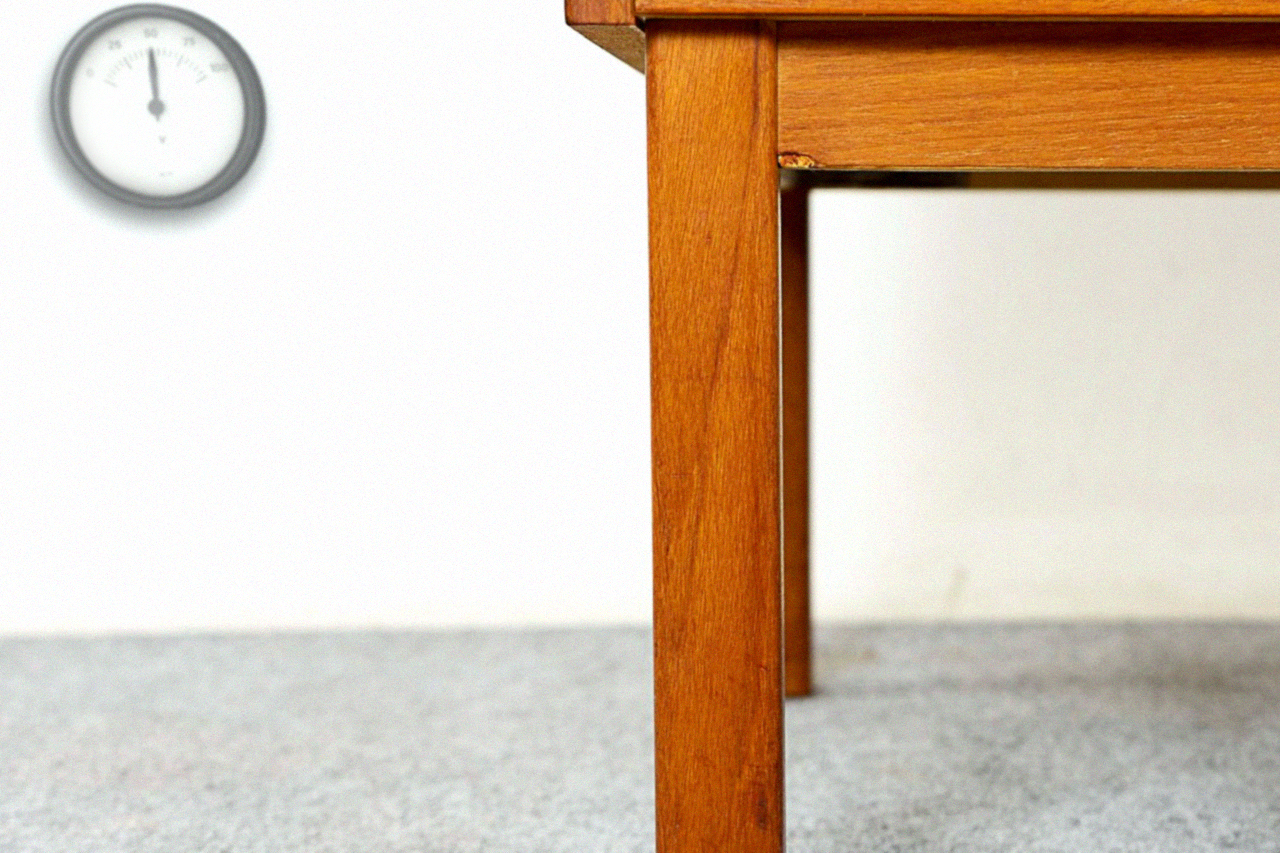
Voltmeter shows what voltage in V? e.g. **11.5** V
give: **50** V
